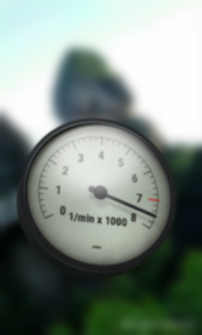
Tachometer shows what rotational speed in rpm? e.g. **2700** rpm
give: **7600** rpm
